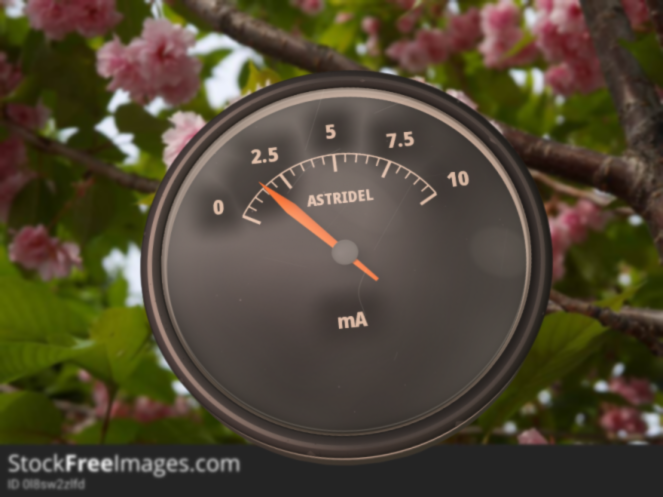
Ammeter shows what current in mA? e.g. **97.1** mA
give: **1.5** mA
